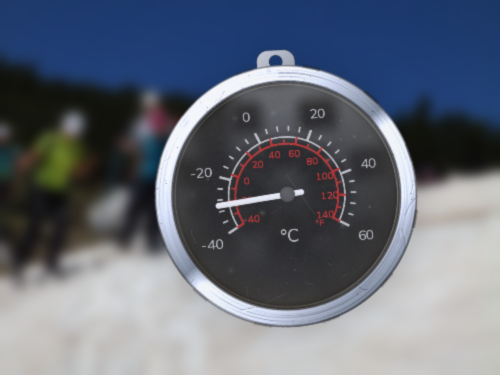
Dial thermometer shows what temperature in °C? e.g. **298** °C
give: **-30** °C
